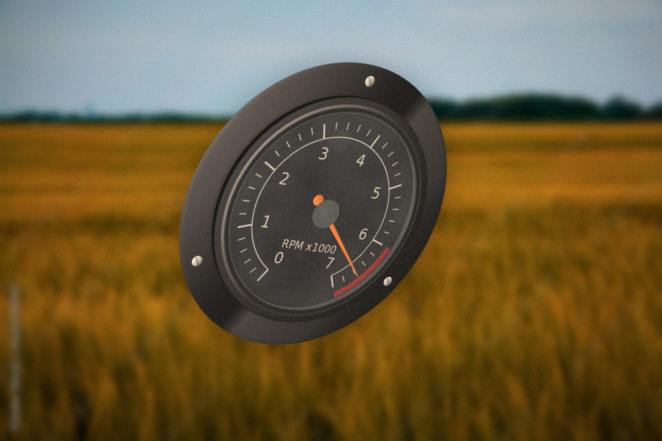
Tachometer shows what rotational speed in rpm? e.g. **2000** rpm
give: **6600** rpm
